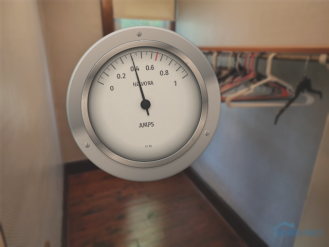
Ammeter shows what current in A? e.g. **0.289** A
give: **0.4** A
